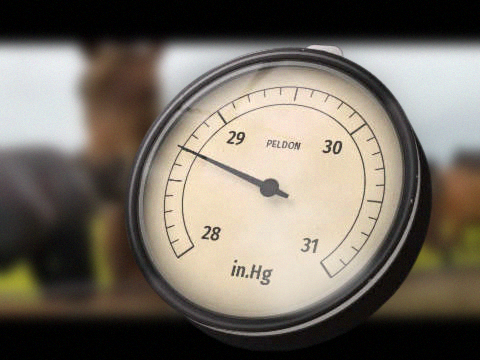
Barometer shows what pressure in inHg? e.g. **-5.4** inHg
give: **28.7** inHg
